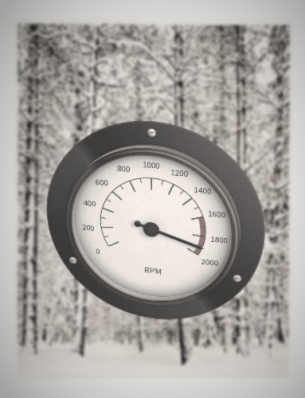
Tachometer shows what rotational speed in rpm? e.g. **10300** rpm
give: **1900** rpm
